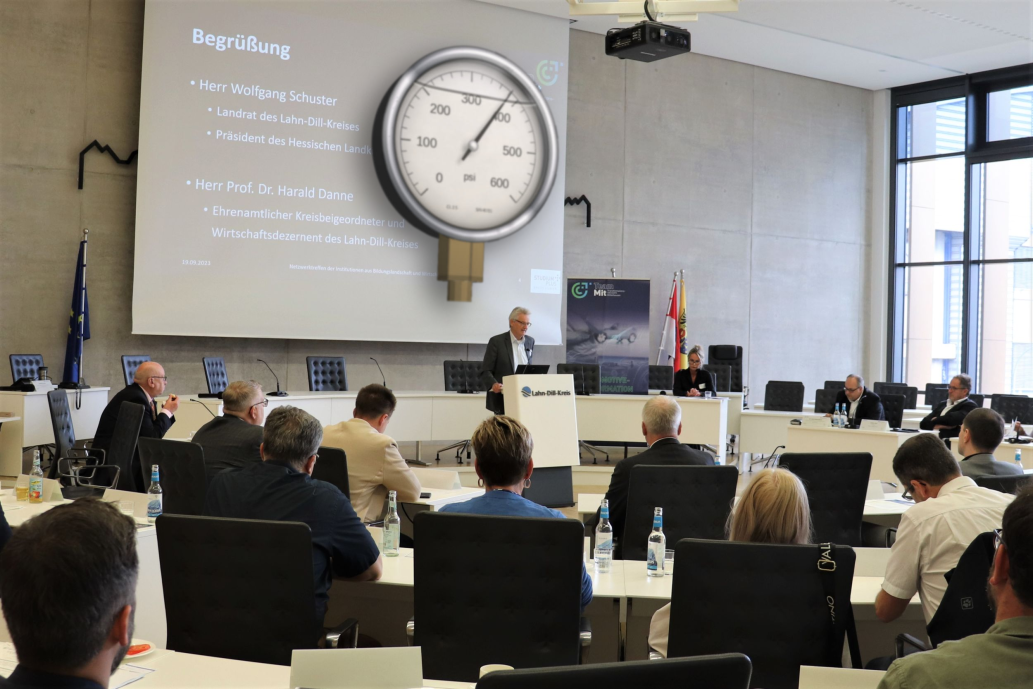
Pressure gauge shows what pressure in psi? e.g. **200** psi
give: **380** psi
